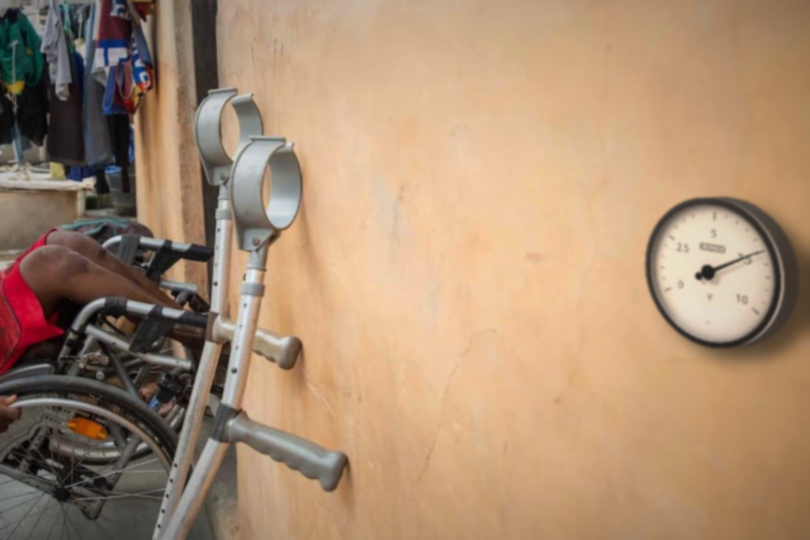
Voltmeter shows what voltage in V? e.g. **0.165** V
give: **7.5** V
